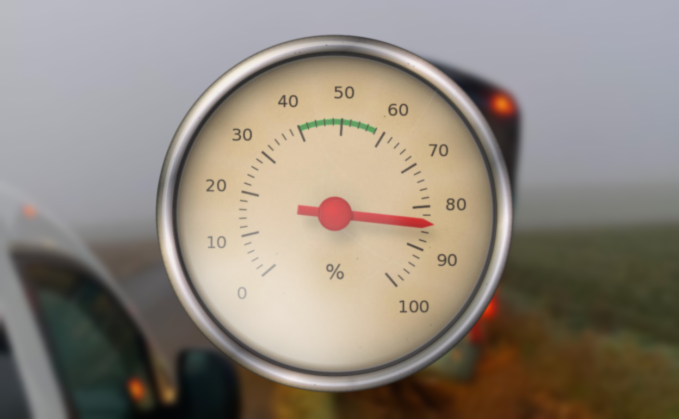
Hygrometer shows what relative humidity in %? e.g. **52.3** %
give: **84** %
